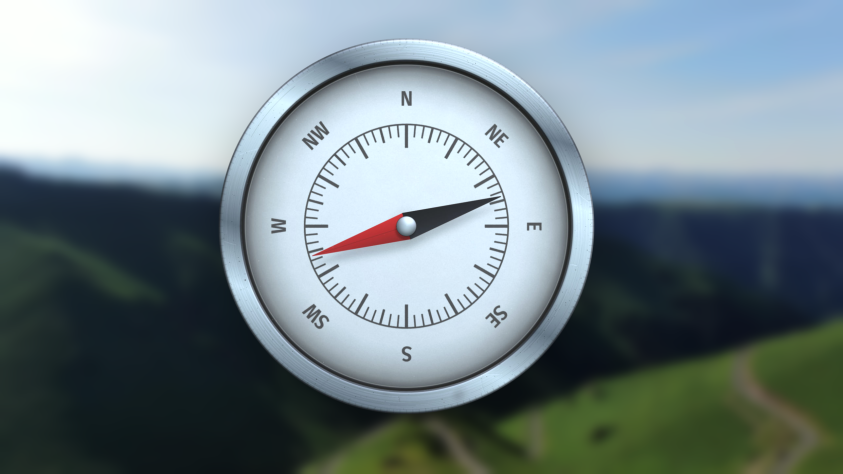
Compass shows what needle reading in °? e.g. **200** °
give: **252.5** °
